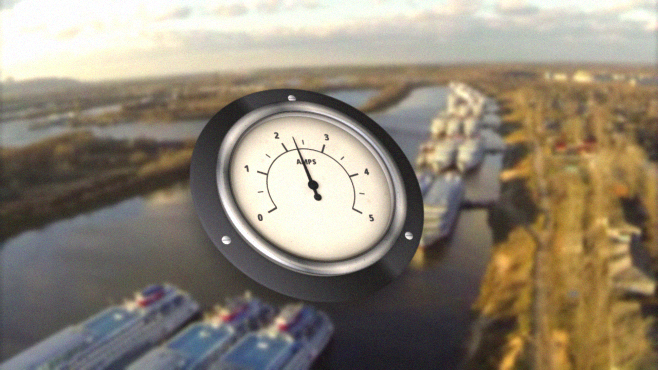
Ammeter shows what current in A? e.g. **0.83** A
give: **2.25** A
